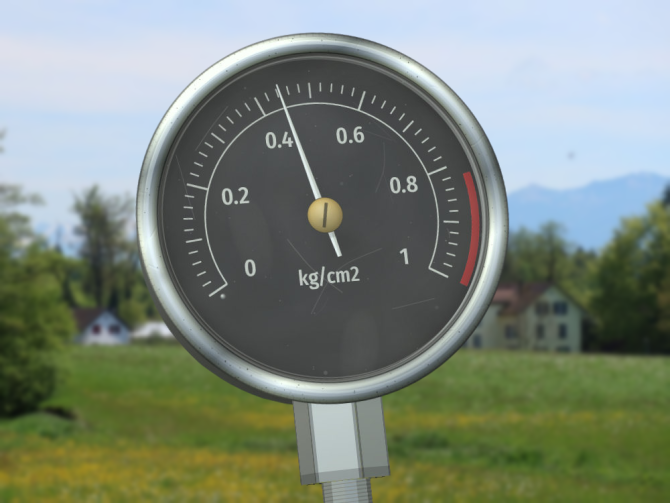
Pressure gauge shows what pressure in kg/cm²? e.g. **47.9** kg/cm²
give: **0.44** kg/cm²
